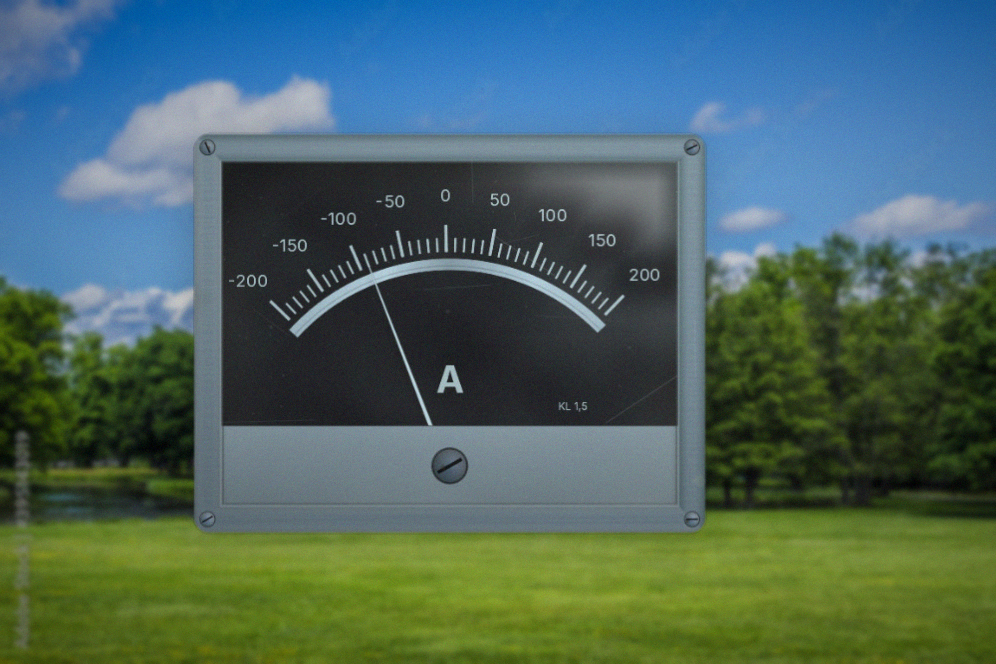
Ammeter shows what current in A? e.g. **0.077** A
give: **-90** A
